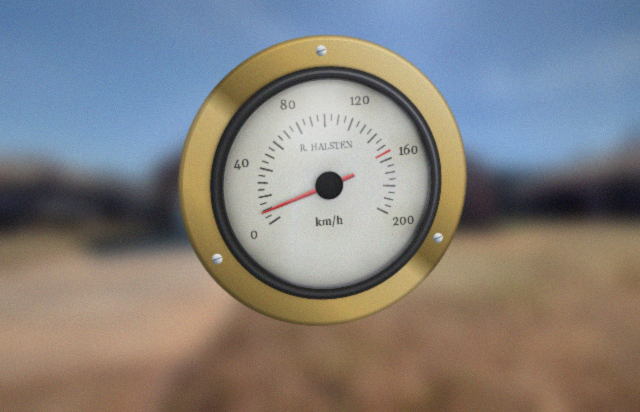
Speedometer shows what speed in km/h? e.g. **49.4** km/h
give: **10** km/h
